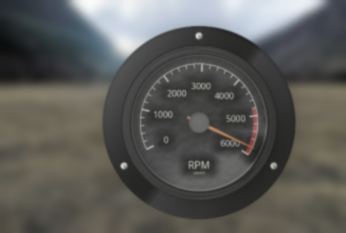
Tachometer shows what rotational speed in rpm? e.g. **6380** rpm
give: **5800** rpm
